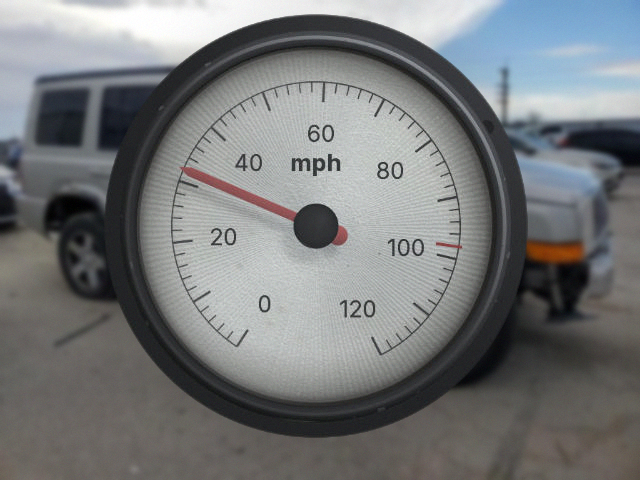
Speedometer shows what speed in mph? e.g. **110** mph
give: **32** mph
